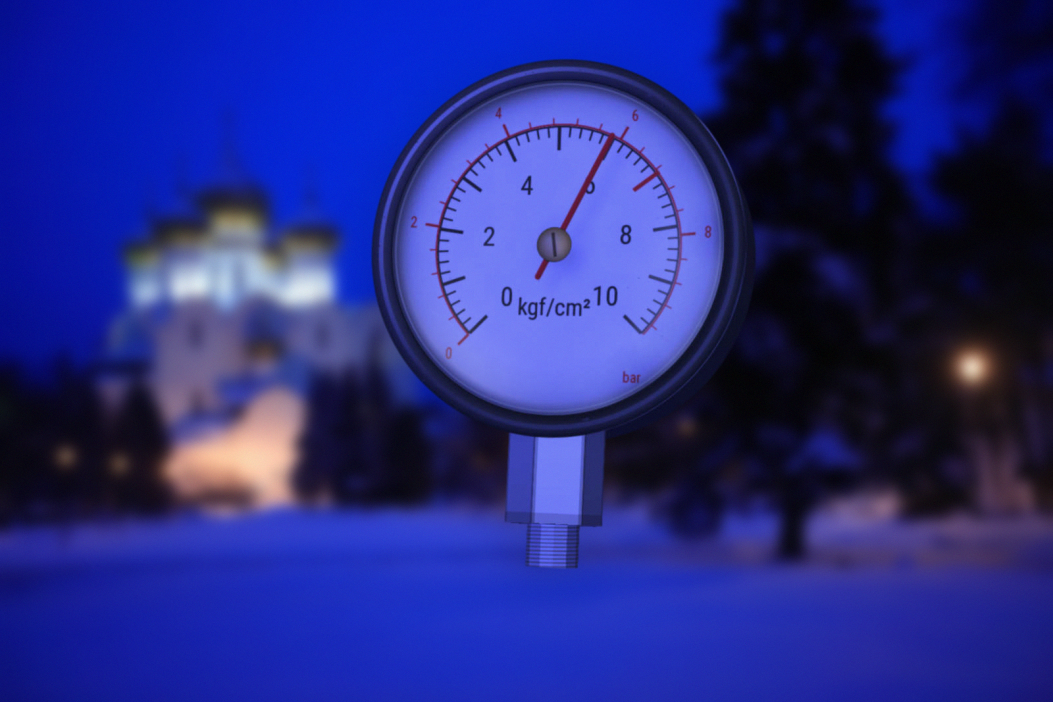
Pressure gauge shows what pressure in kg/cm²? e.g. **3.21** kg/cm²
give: **6** kg/cm²
